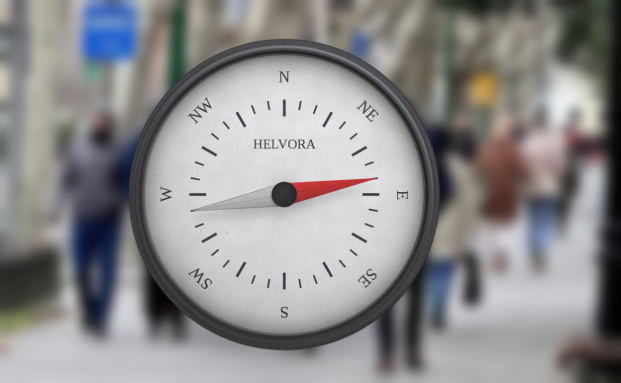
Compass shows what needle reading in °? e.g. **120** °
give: **80** °
